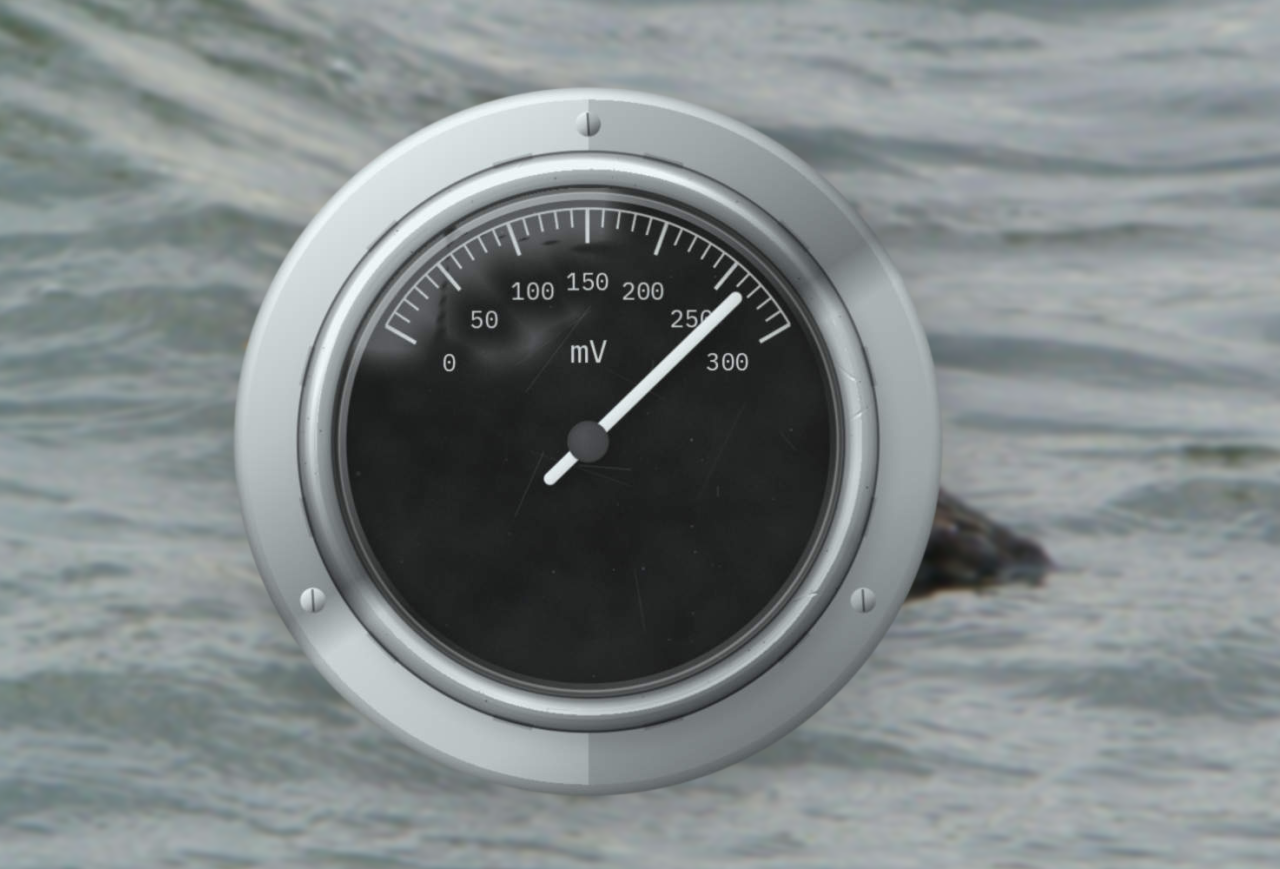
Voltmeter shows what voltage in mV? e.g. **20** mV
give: **265** mV
